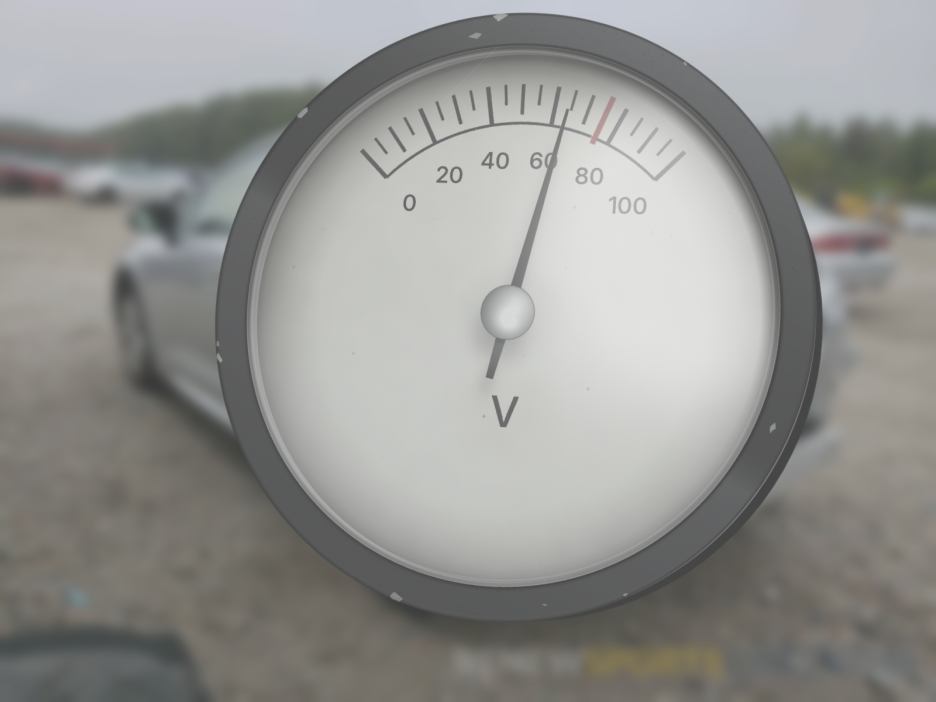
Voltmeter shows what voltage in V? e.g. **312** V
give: **65** V
